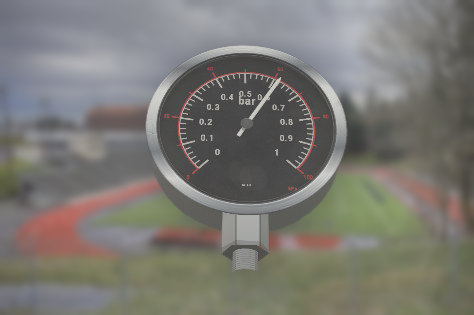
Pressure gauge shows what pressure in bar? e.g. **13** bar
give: **0.62** bar
